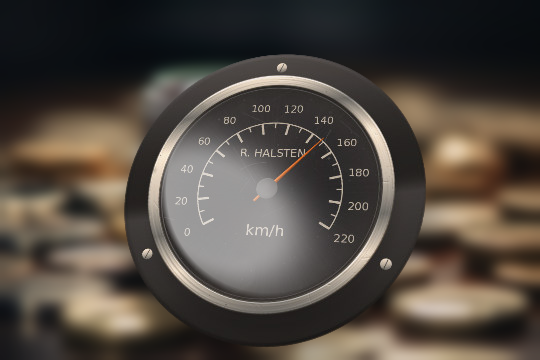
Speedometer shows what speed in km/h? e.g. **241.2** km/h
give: **150** km/h
